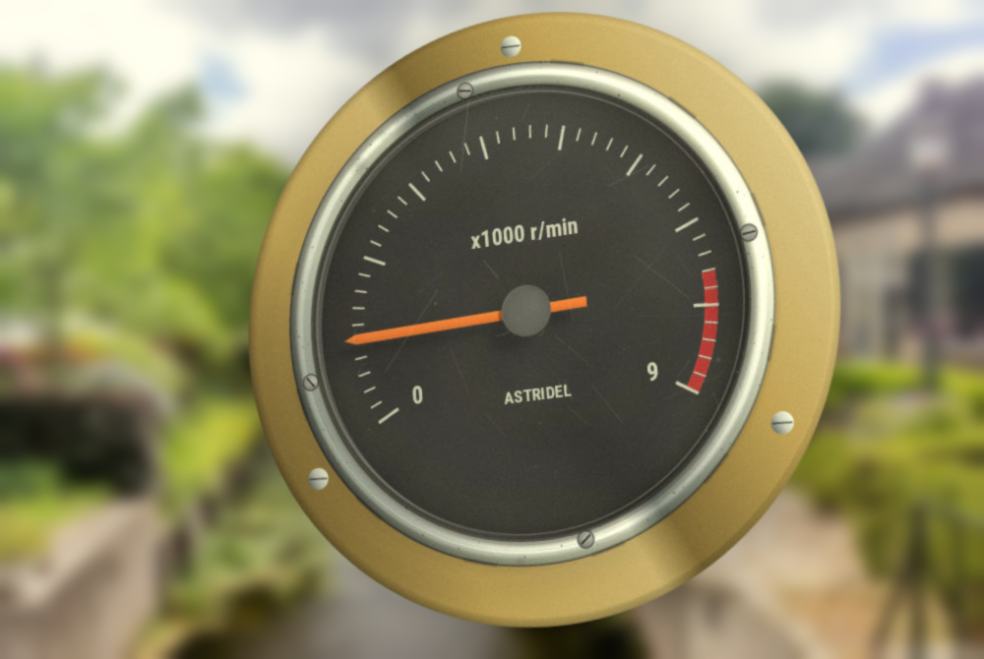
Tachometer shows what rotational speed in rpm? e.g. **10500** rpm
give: **1000** rpm
